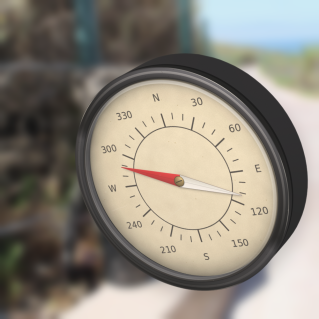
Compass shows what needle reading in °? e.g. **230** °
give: **290** °
